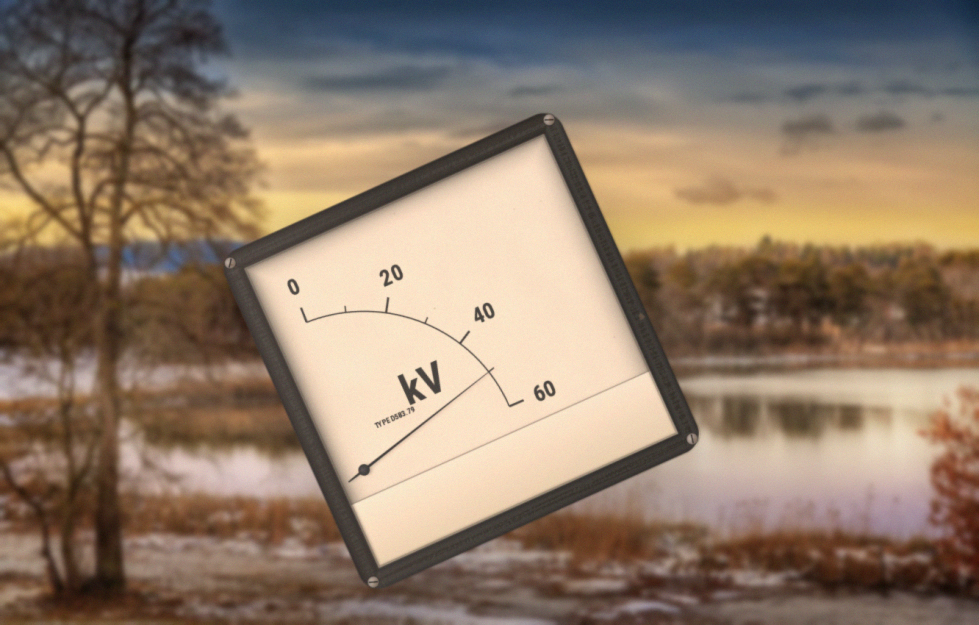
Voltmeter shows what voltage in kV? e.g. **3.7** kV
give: **50** kV
